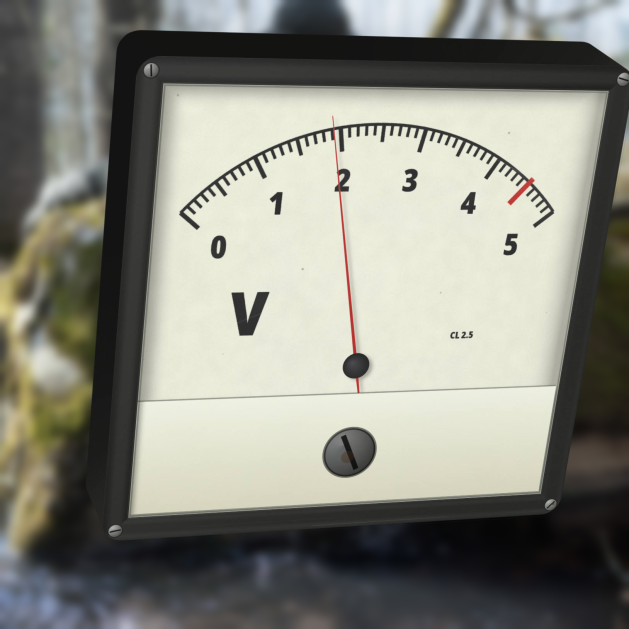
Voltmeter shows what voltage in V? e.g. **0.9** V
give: **1.9** V
